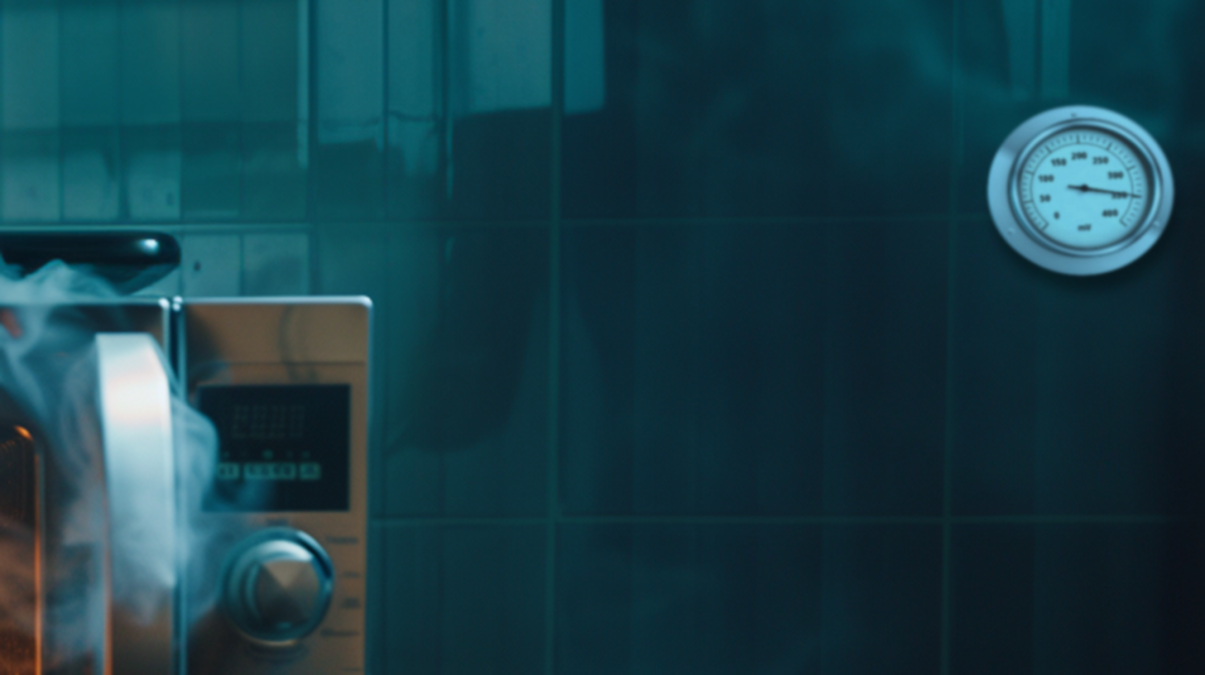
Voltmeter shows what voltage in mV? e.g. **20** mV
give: **350** mV
